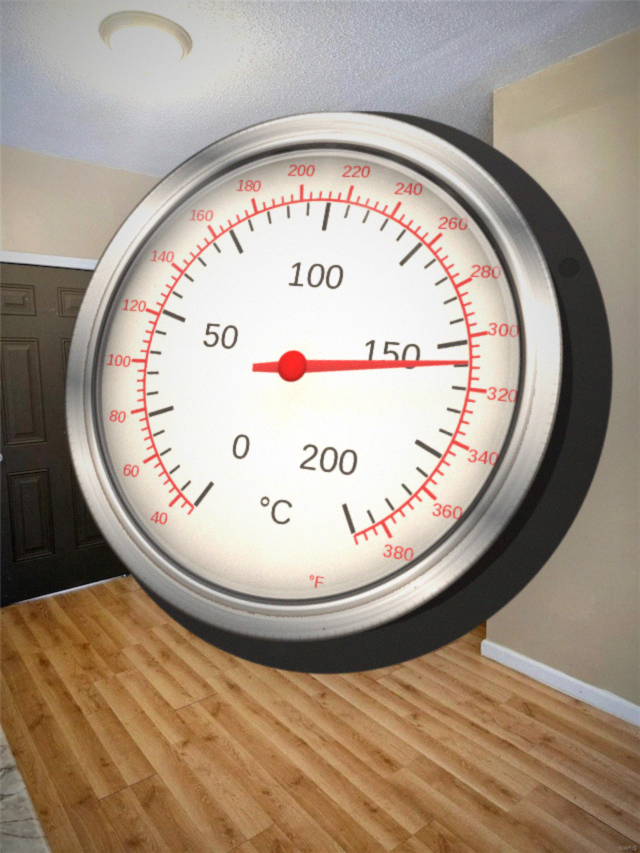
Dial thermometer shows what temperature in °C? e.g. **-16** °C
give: **155** °C
